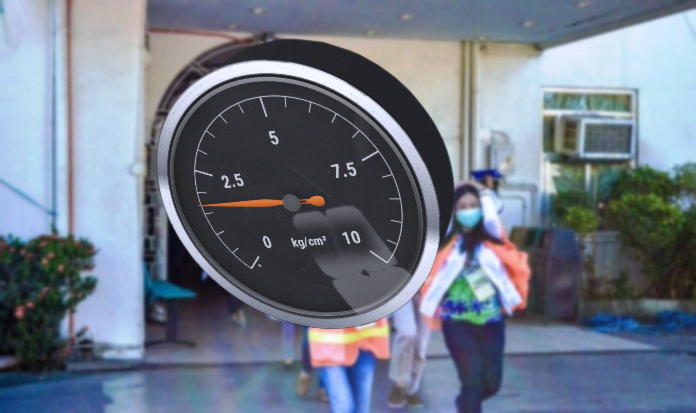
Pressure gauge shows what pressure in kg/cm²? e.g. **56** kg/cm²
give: **1.75** kg/cm²
